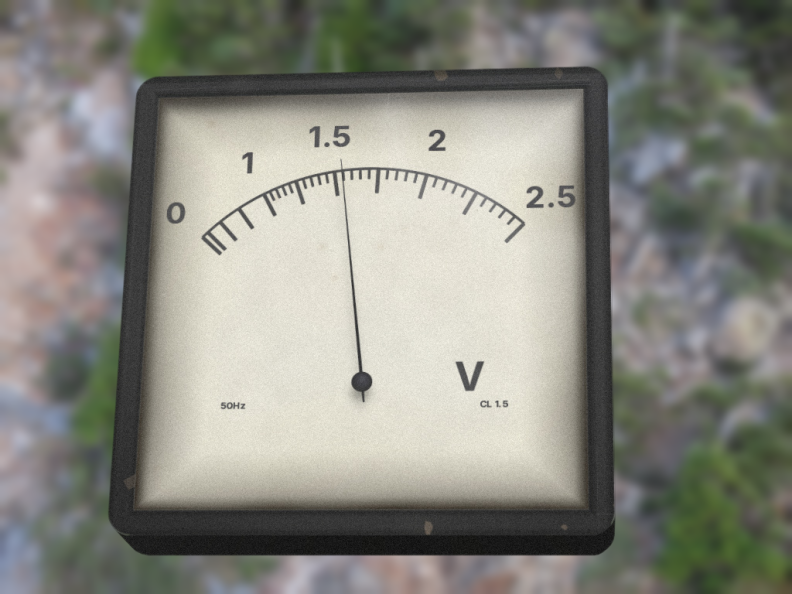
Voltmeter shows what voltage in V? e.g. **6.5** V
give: **1.55** V
